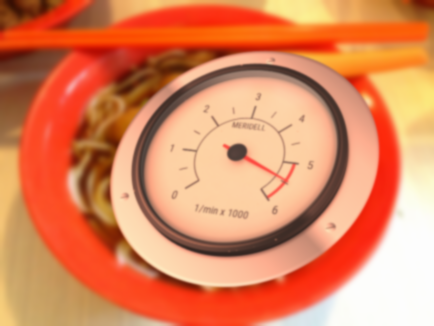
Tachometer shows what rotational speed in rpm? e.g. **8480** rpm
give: **5500** rpm
